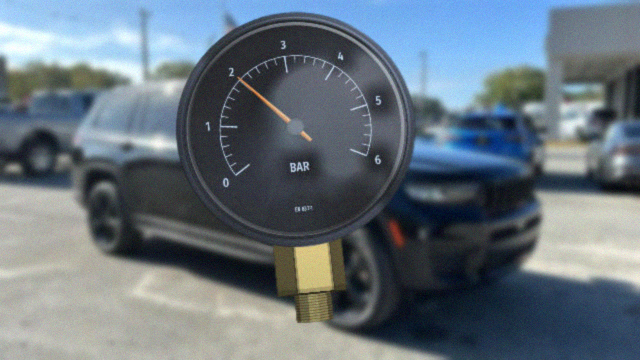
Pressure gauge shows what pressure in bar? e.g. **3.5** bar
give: **2** bar
